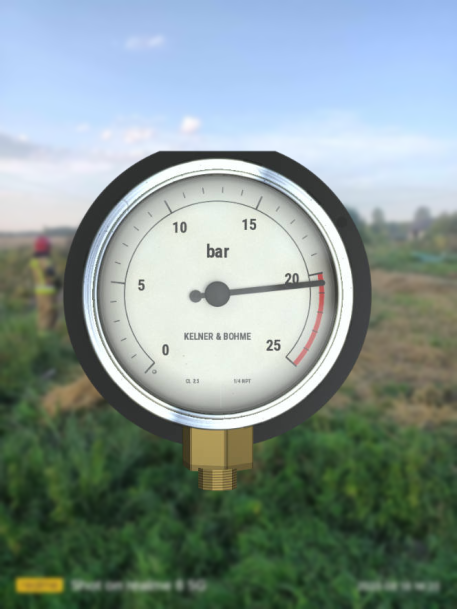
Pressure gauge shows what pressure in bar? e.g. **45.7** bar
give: **20.5** bar
